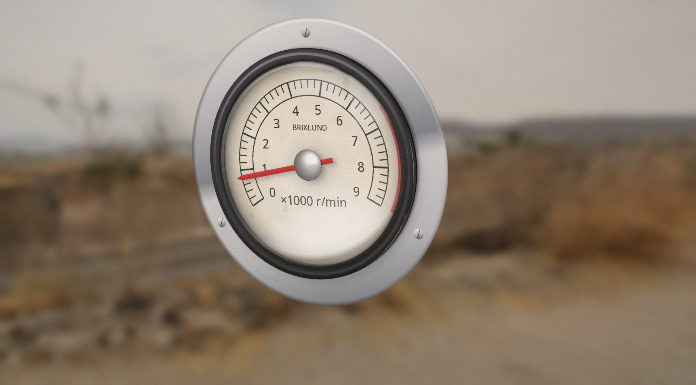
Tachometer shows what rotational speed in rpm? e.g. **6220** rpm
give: **800** rpm
